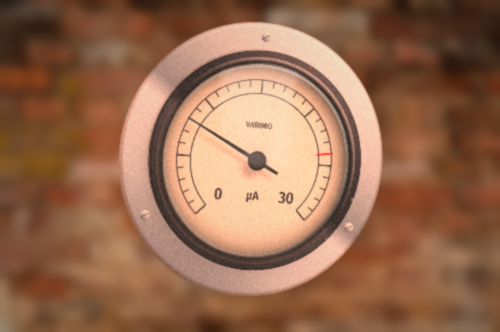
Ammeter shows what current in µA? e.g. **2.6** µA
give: **8** µA
